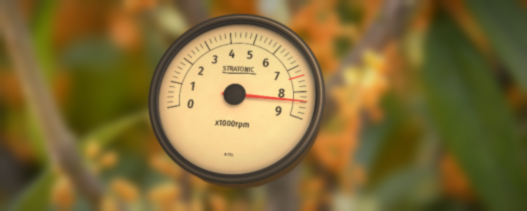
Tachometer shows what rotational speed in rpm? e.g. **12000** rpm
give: **8400** rpm
